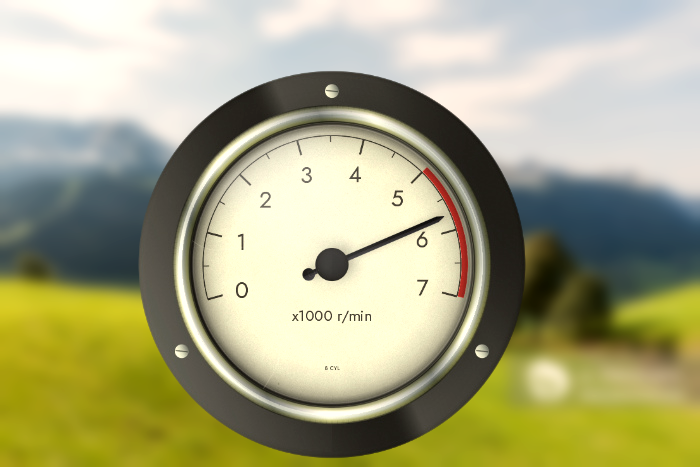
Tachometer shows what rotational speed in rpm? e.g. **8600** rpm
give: **5750** rpm
